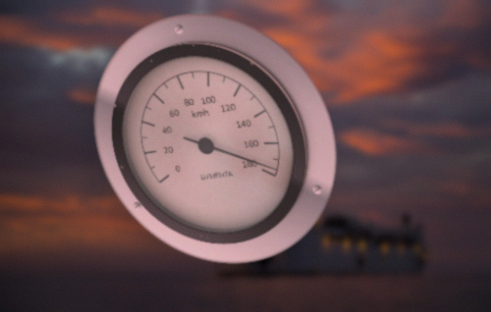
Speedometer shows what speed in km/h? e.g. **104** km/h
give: **175** km/h
